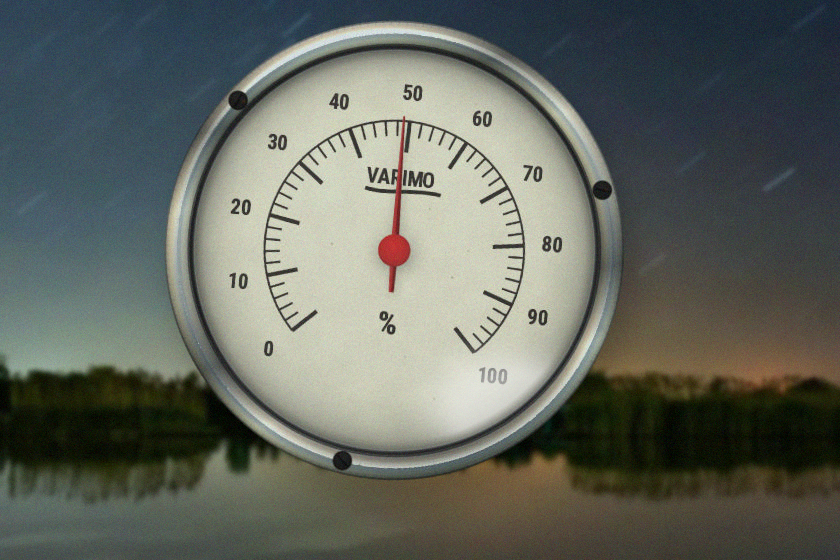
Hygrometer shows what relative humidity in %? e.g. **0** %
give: **49** %
